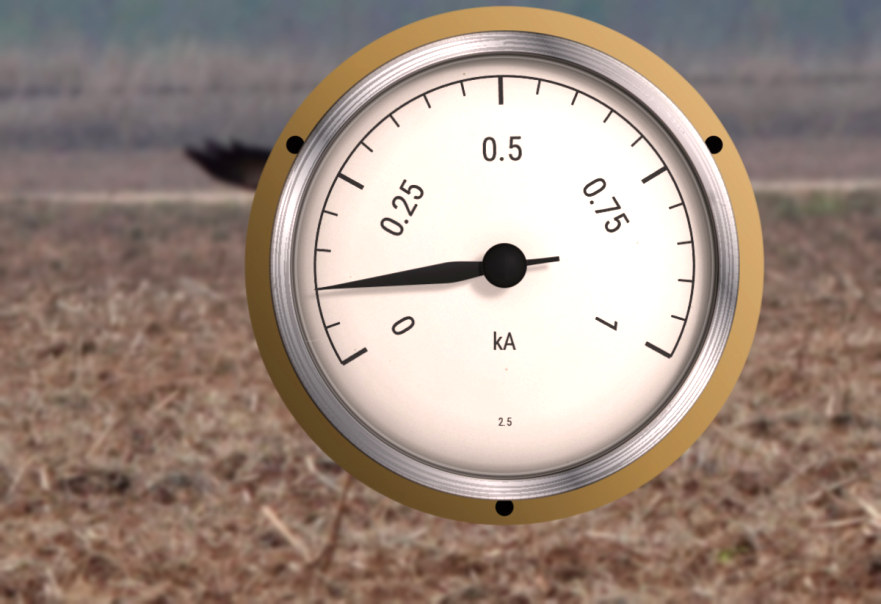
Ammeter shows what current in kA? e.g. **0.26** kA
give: **0.1** kA
